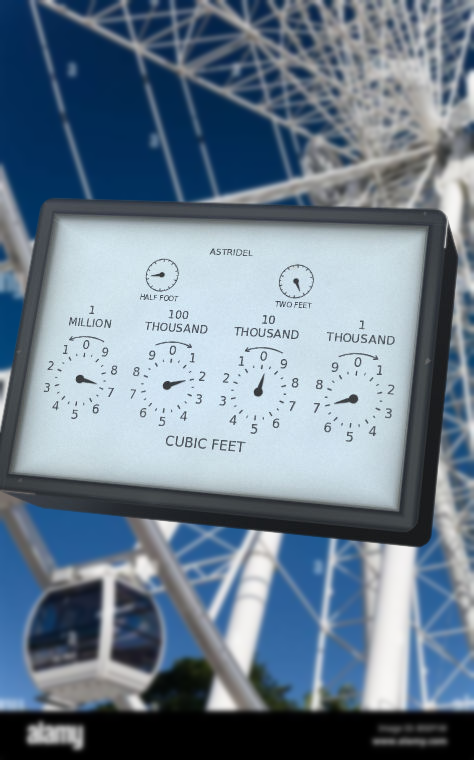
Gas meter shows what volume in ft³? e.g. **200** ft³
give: **719700** ft³
